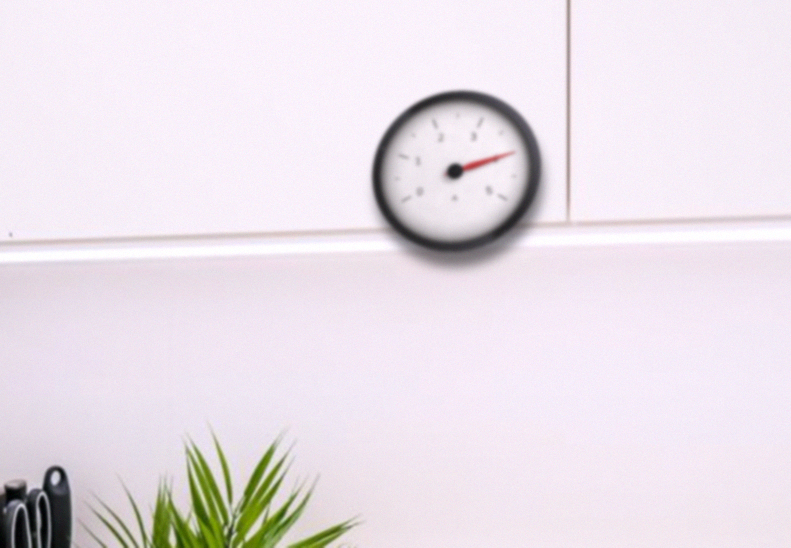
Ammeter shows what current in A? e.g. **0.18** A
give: **4** A
